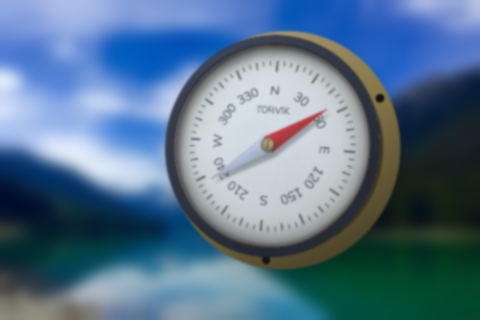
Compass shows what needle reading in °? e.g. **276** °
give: **55** °
